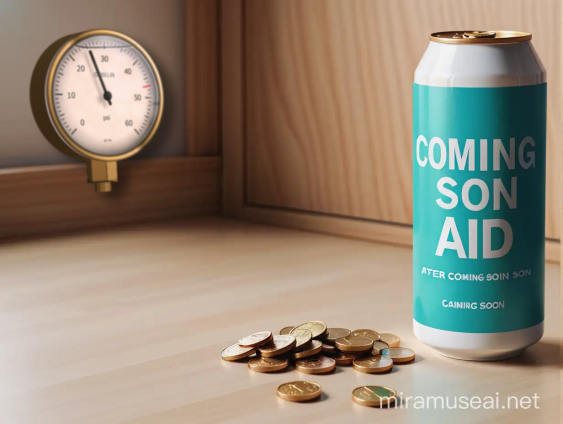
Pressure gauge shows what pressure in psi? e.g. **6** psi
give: **25** psi
